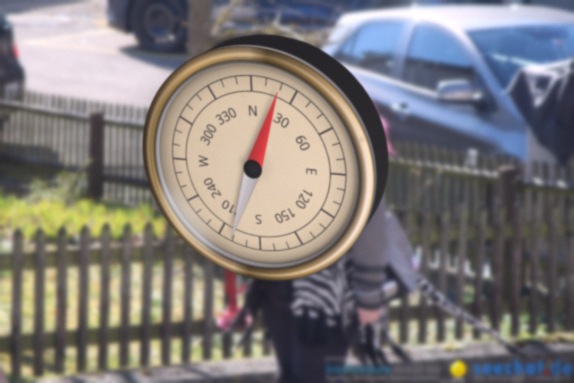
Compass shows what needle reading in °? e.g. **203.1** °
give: **20** °
